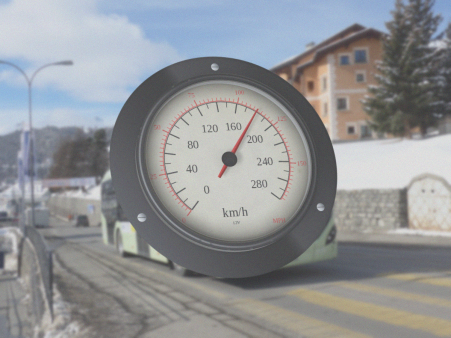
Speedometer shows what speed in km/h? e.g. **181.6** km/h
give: **180** km/h
